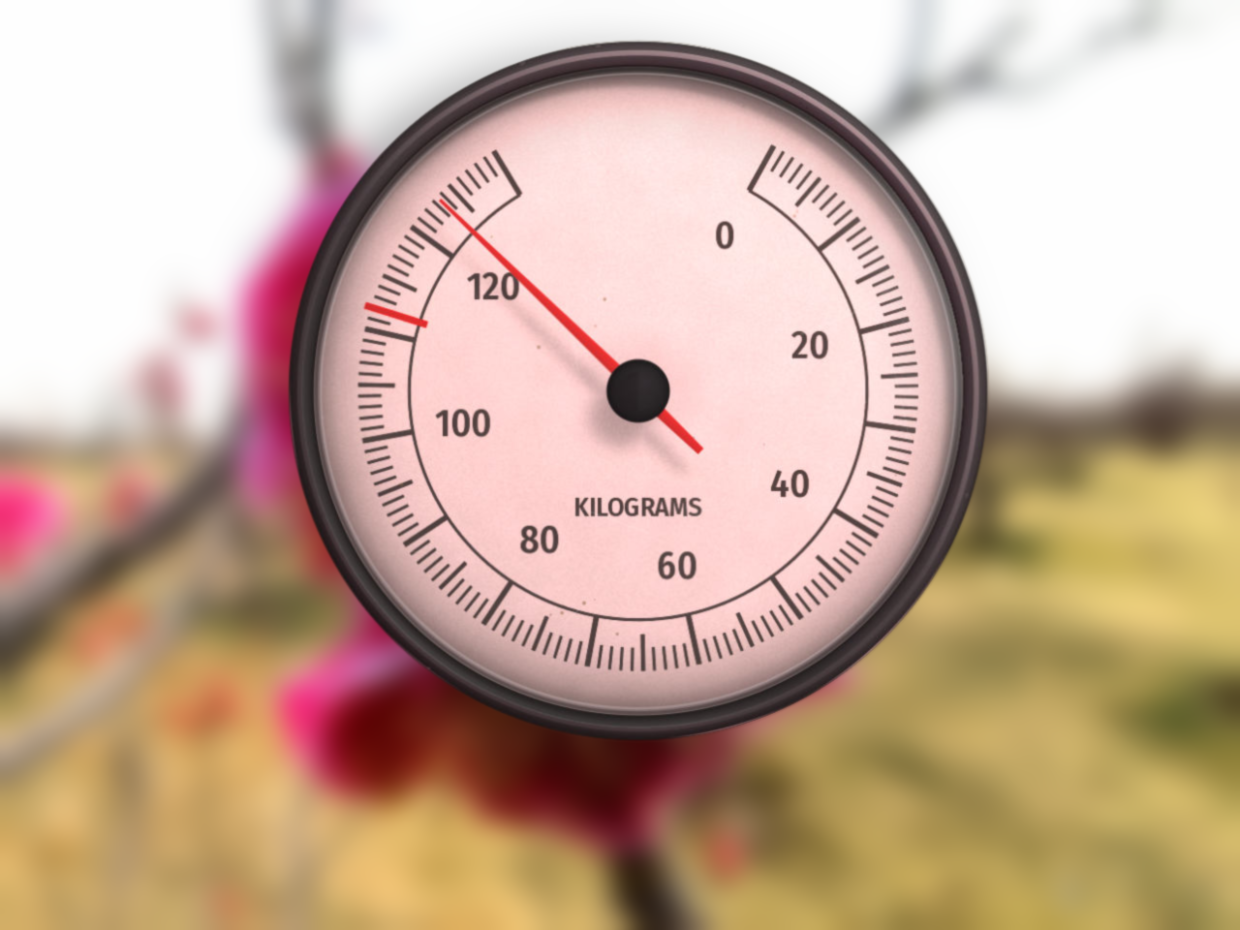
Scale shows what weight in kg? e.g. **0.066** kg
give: **123.5** kg
